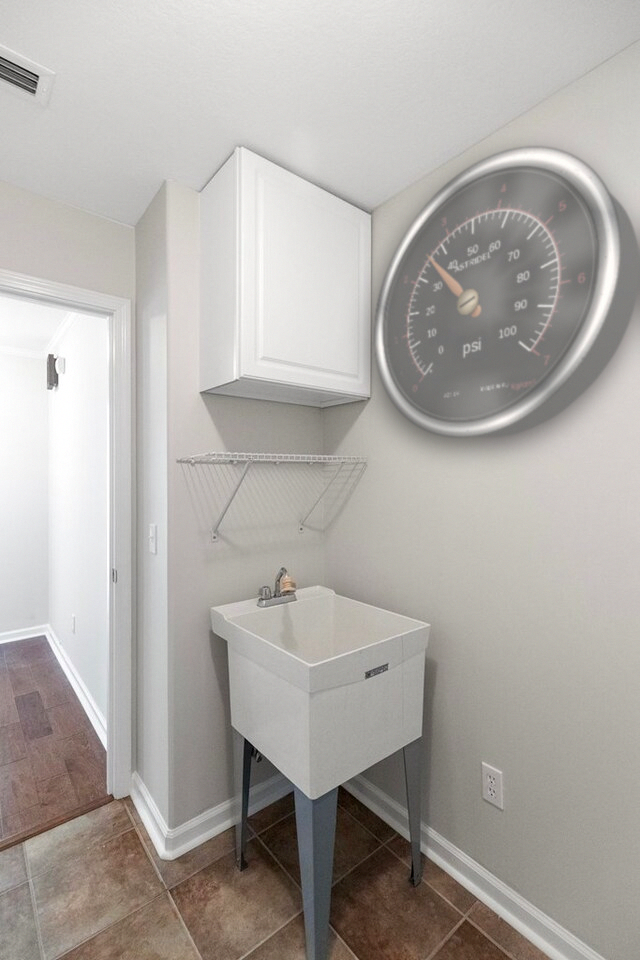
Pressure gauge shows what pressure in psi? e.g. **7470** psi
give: **36** psi
